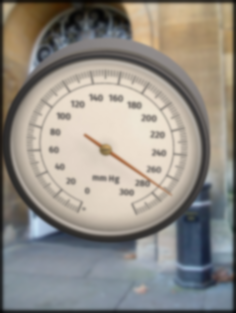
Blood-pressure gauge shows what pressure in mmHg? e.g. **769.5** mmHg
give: **270** mmHg
